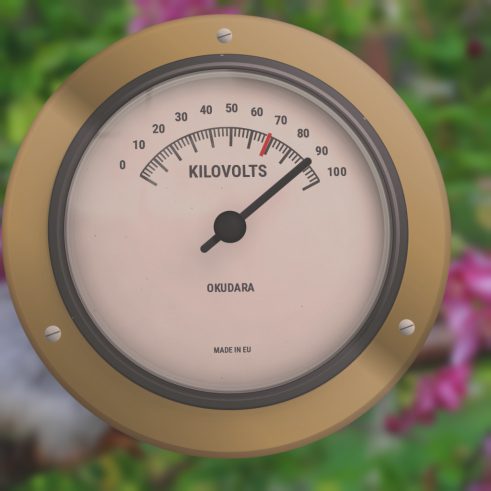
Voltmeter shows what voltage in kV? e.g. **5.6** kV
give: **90** kV
